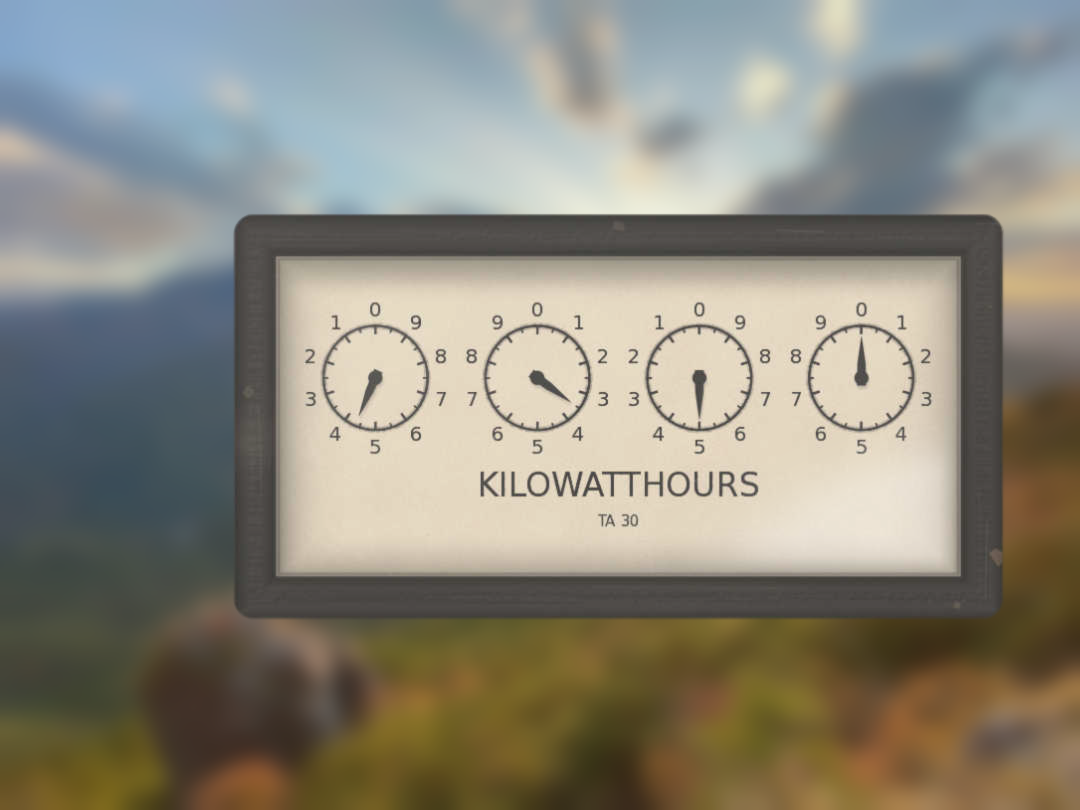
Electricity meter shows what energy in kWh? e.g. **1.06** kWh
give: **4350** kWh
